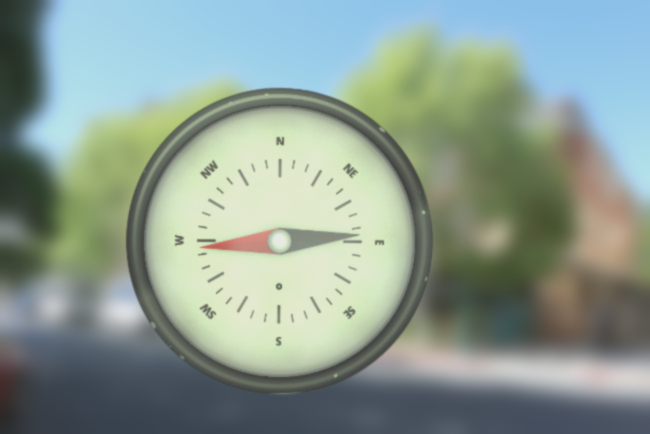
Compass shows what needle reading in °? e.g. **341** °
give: **265** °
